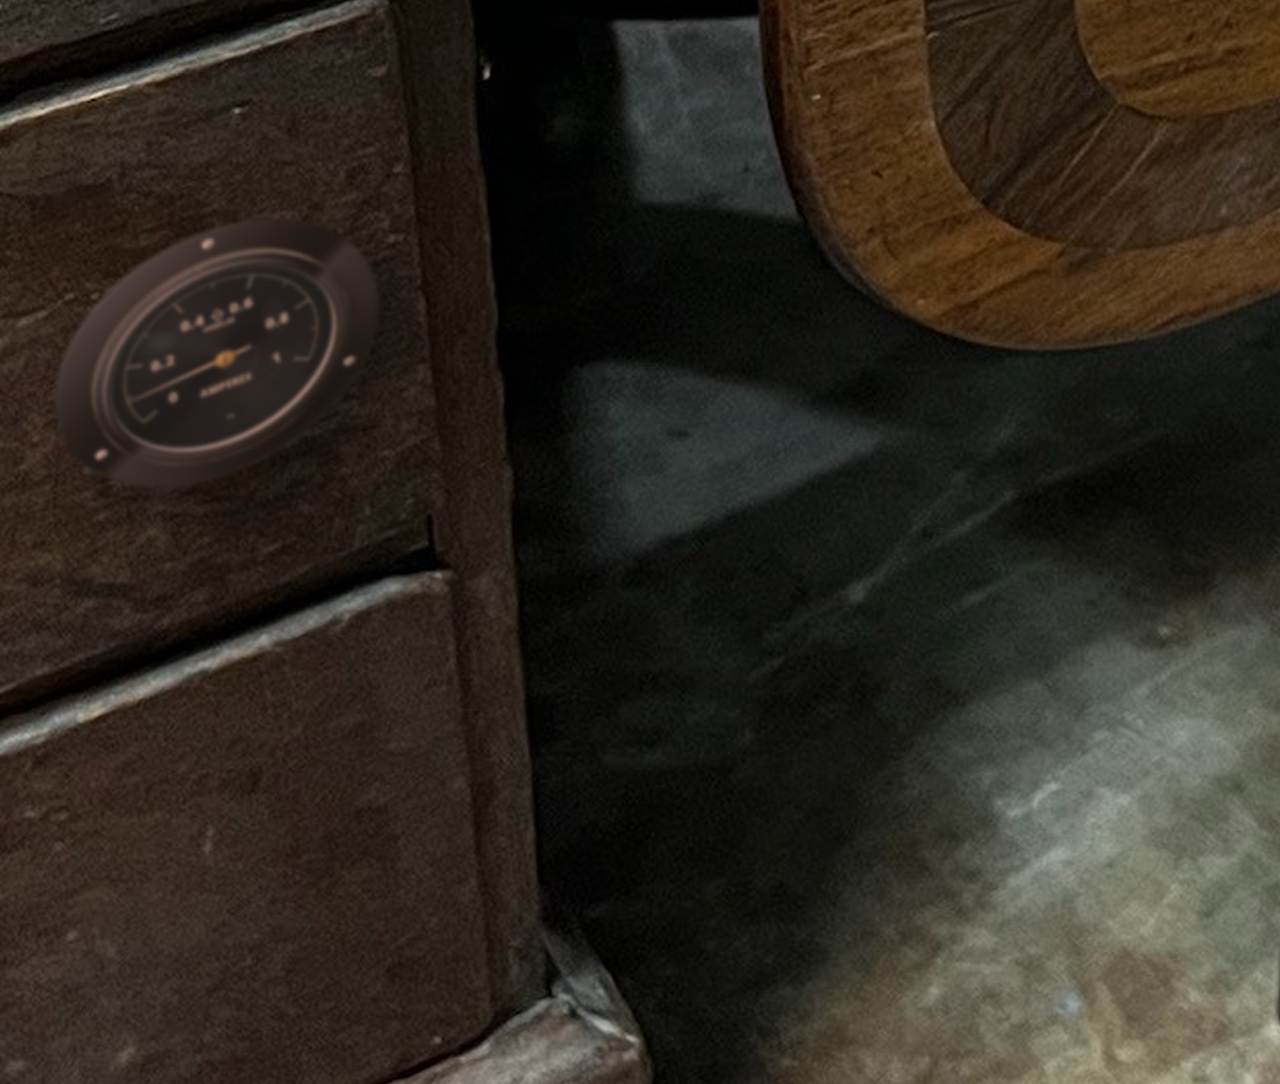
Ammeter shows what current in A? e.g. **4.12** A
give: **0.1** A
